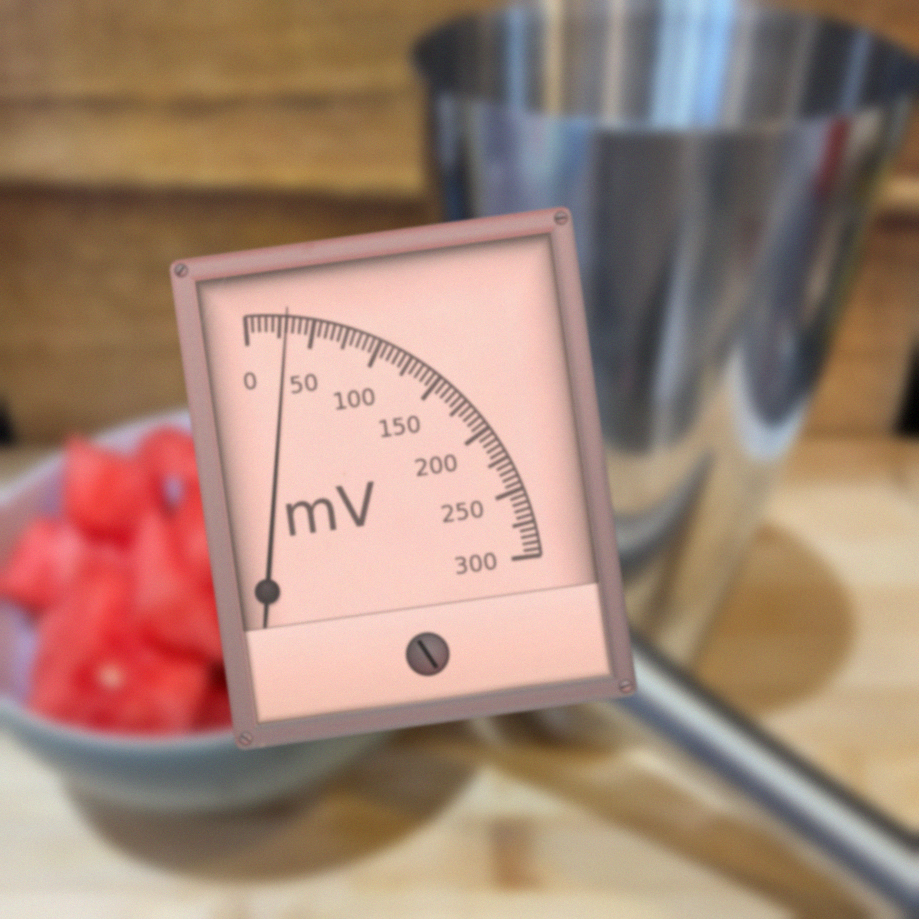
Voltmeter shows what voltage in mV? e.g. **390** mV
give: **30** mV
